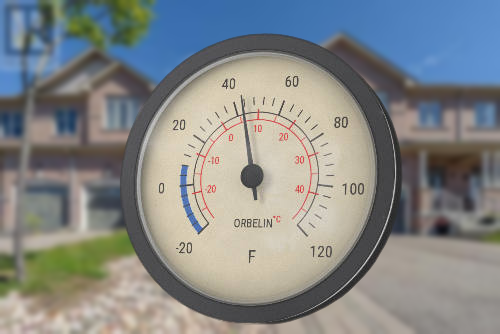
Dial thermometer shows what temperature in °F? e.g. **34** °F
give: **44** °F
